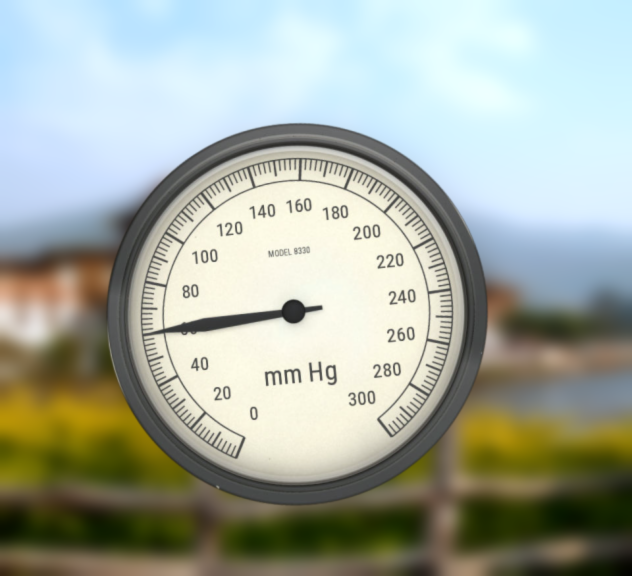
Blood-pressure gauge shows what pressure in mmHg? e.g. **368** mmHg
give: **60** mmHg
